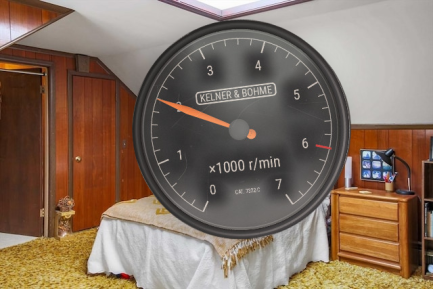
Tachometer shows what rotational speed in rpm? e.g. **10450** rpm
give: **2000** rpm
